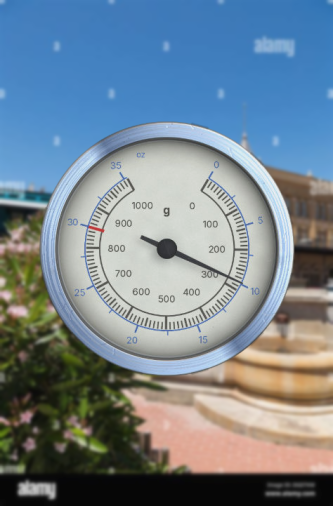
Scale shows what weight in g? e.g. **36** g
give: **280** g
